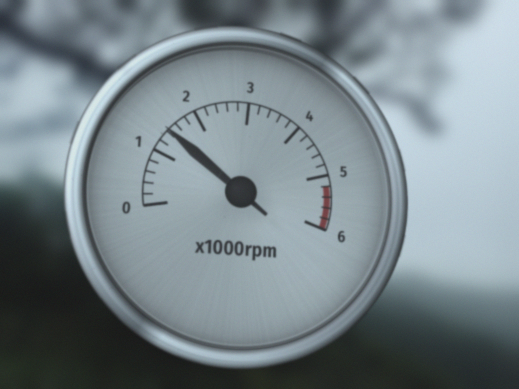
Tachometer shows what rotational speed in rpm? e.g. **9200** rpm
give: **1400** rpm
